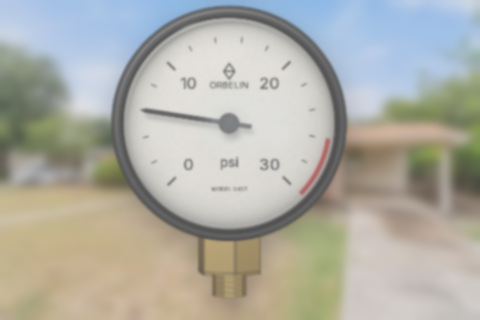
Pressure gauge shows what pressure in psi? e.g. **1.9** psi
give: **6** psi
